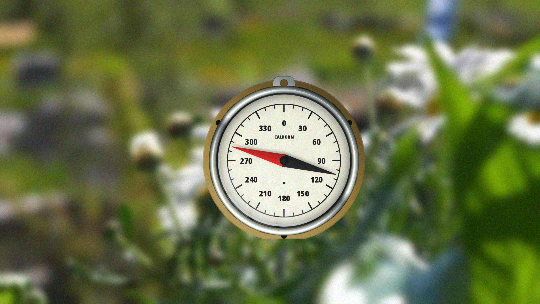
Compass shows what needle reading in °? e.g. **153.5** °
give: **285** °
